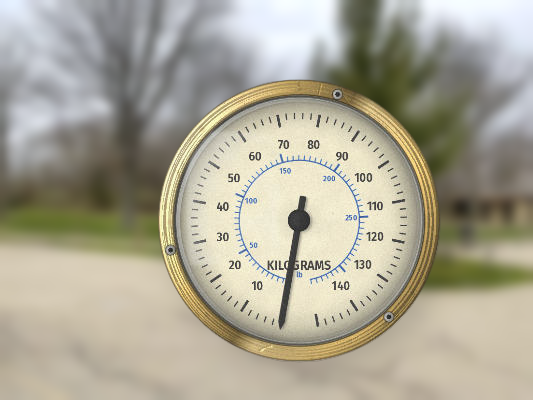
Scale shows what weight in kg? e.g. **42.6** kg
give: **0** kg
